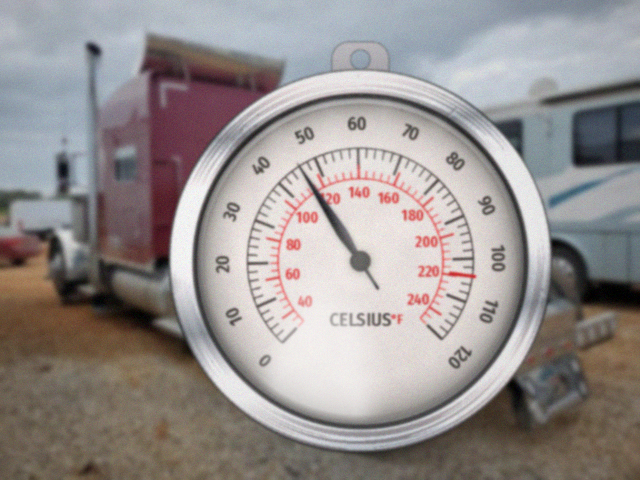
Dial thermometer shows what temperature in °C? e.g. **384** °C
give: **46** °C
